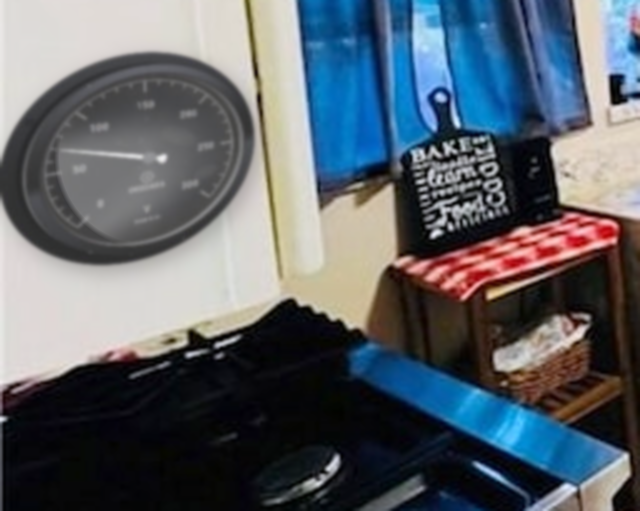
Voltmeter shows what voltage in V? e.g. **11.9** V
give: **70** V
